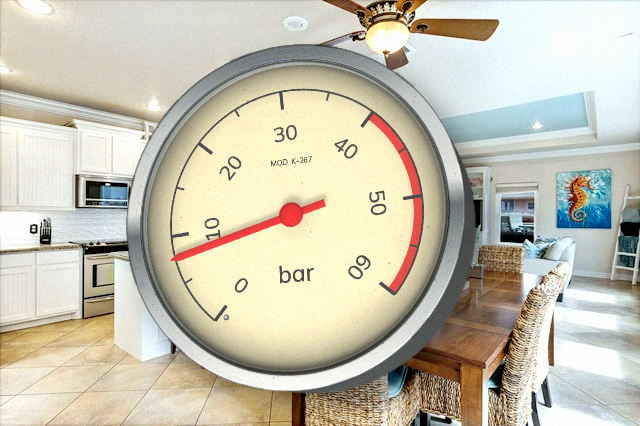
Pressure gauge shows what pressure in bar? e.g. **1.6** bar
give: **7.5** bar
